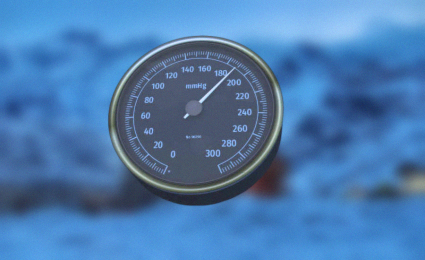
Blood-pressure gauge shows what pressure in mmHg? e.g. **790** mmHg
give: **190** mmHg
